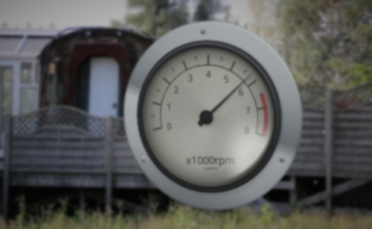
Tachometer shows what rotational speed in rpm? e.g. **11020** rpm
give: **5750** rpm
